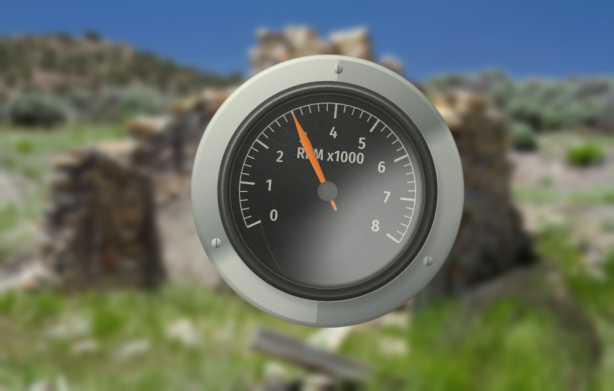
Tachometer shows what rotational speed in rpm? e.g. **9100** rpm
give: **3000** rpm
